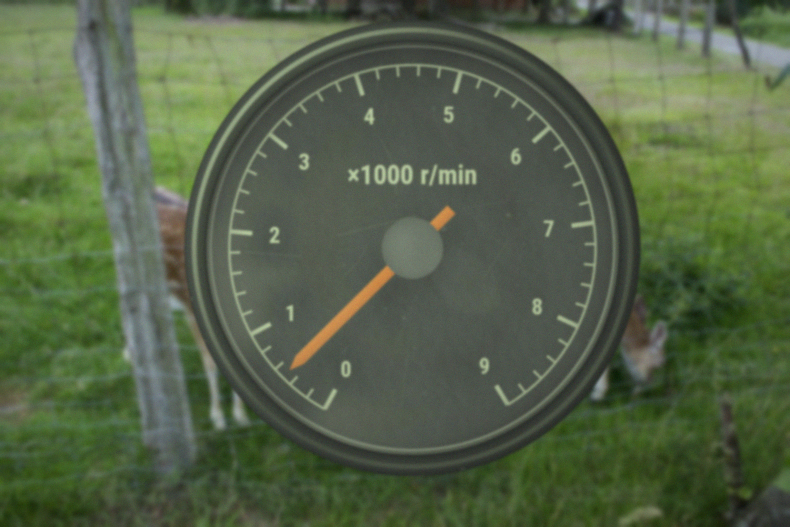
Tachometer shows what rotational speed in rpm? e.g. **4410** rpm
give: **500** rpm
